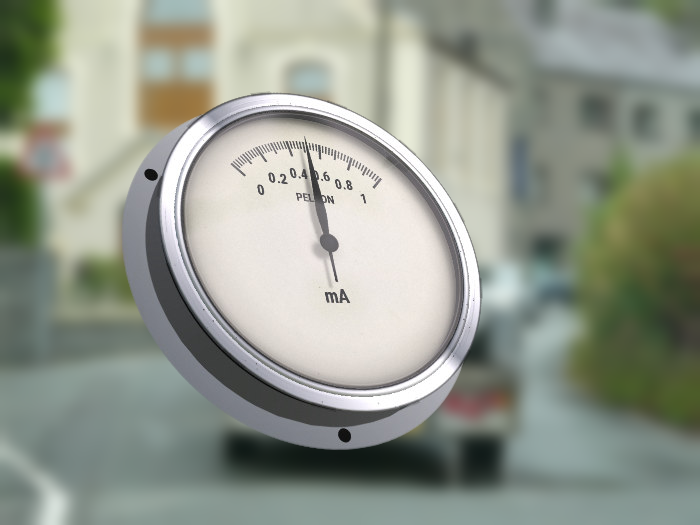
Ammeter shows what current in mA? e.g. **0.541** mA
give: **0.5** mA
